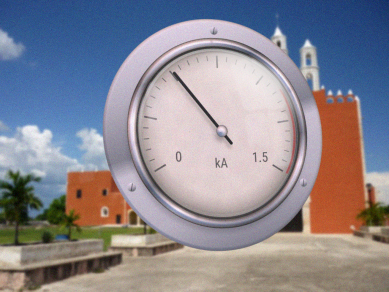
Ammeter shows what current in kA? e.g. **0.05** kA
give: **0.5** kA
